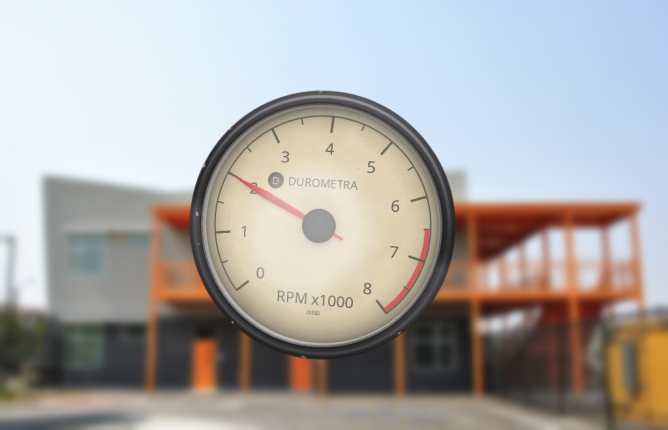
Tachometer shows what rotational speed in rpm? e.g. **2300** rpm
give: **2000** rpm
